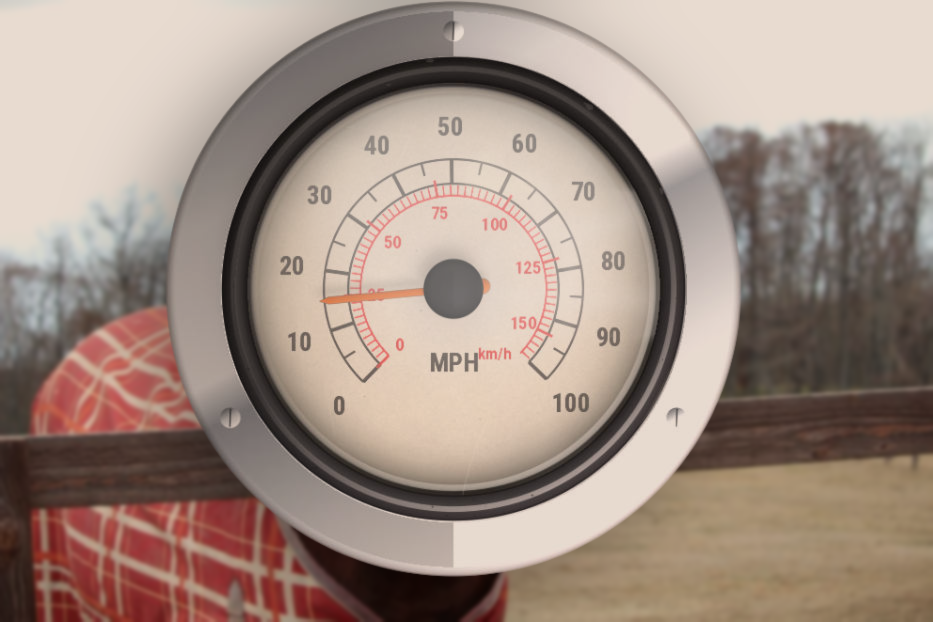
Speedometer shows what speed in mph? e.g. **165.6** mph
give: **15** mph
